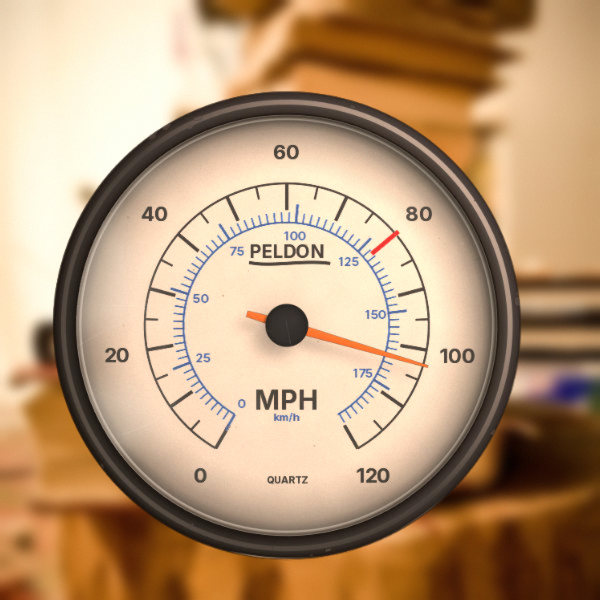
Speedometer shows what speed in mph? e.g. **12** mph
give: **102.5** mph
